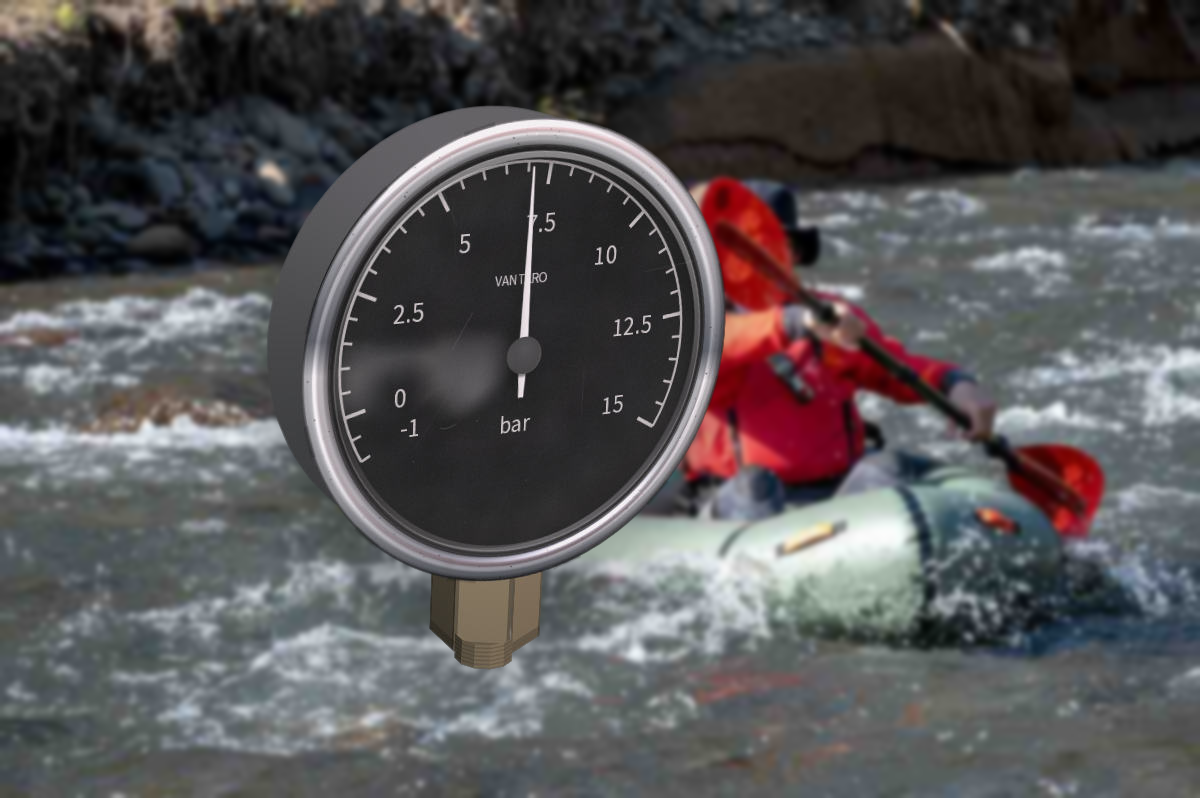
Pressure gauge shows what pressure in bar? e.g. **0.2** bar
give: **7** bar
